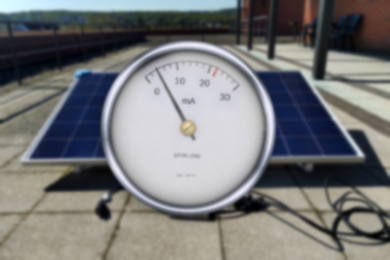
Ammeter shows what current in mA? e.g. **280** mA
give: **4** mA
